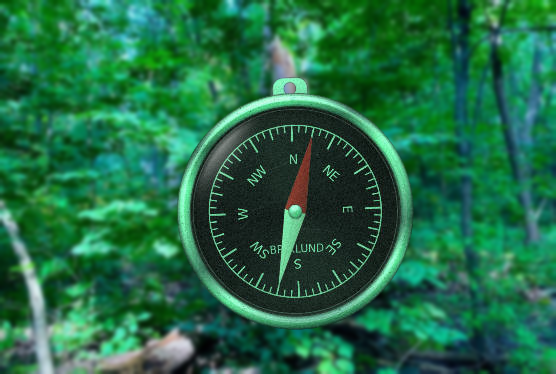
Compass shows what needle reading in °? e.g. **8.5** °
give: **15** °
